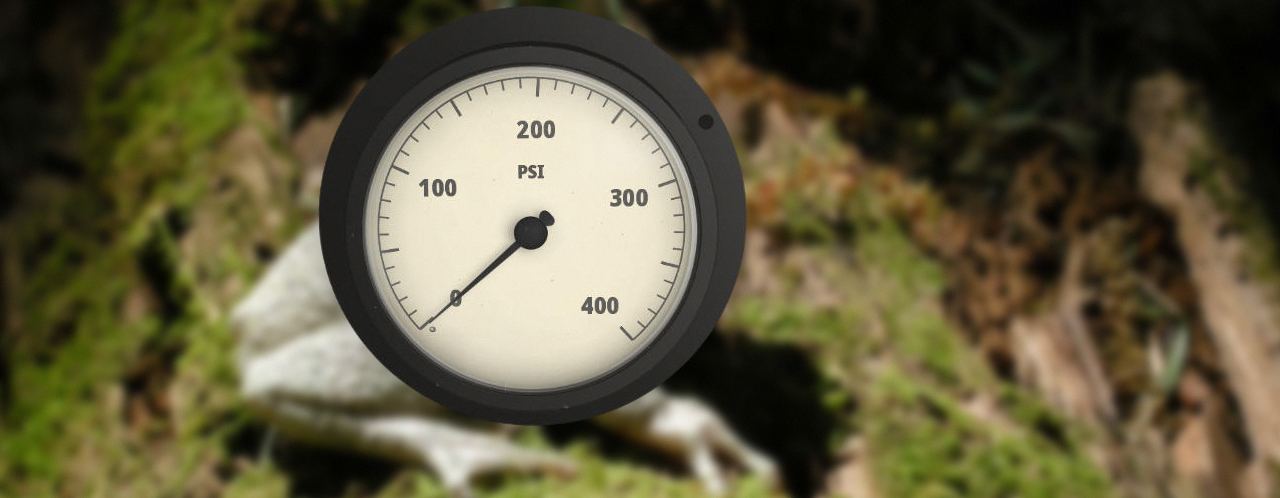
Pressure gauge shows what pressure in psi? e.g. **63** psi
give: **0** psi
